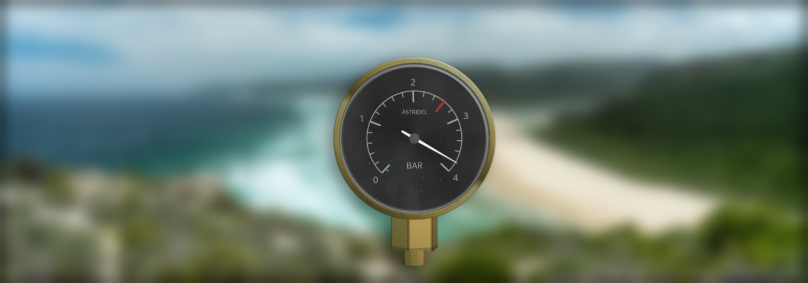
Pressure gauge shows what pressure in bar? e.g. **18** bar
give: **3.8** bar
